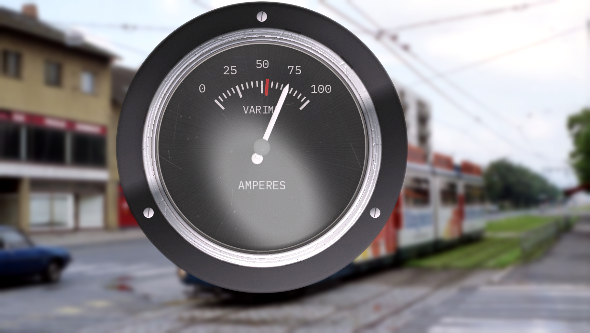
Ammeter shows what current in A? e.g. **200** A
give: **75** A
